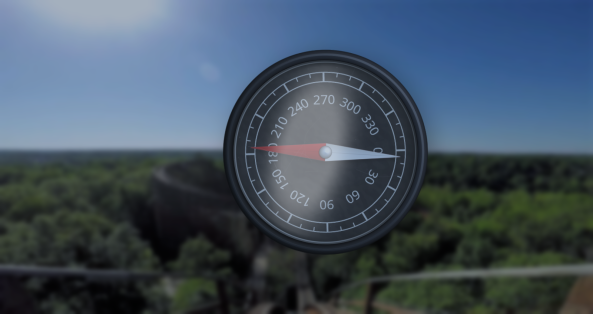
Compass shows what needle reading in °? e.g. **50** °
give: **185** °
